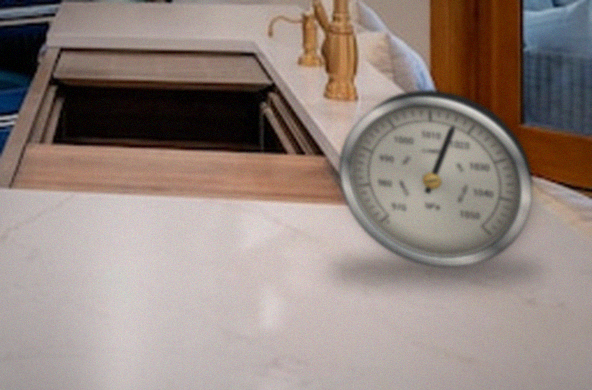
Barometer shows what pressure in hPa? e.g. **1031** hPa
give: **1016** hPa
